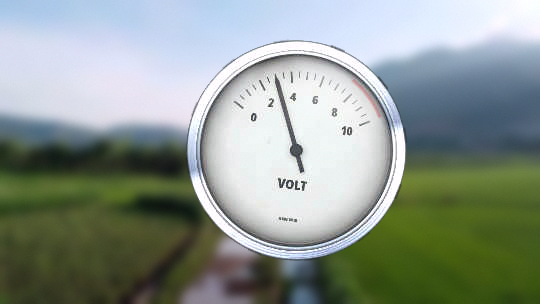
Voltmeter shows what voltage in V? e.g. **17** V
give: **3** V
